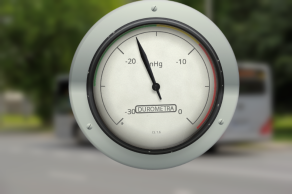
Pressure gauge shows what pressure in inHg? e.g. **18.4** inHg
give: **-17.5** inHg
